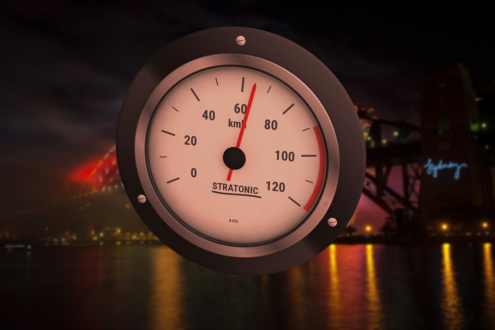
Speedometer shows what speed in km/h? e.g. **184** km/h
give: **65** km/h
